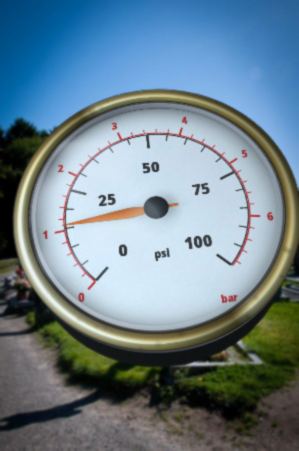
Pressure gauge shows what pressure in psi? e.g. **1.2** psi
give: **15** psi
